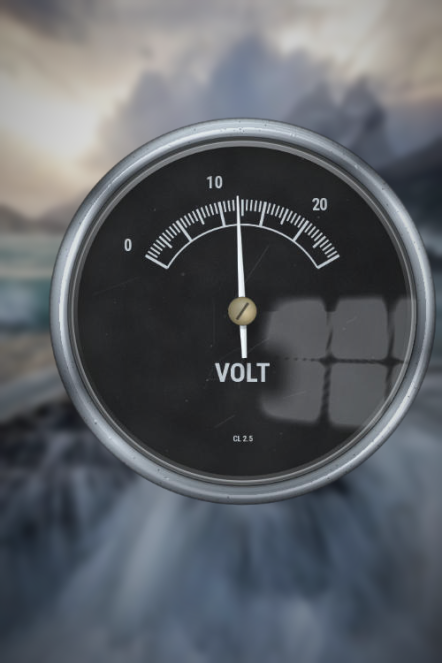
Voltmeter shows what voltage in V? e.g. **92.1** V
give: **12** V
